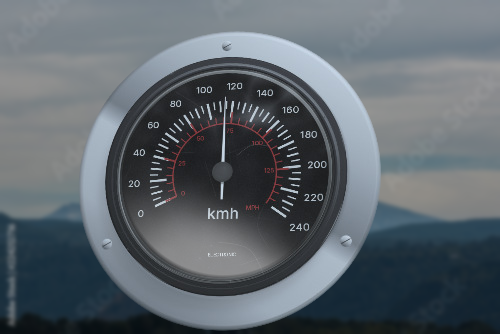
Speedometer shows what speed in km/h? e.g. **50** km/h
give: **115** km/h
